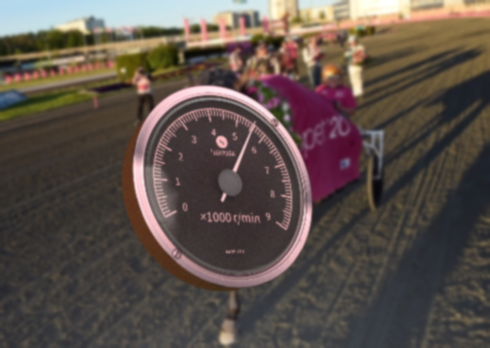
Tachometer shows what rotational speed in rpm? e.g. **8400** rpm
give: **5500** rpm
